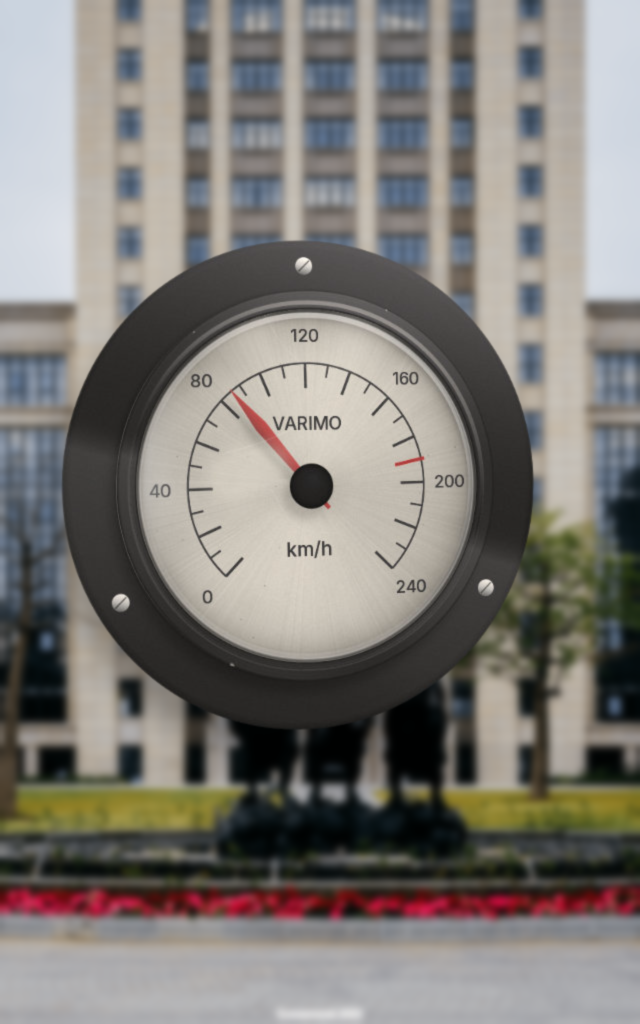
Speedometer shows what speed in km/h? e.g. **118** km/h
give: **85** km/h
